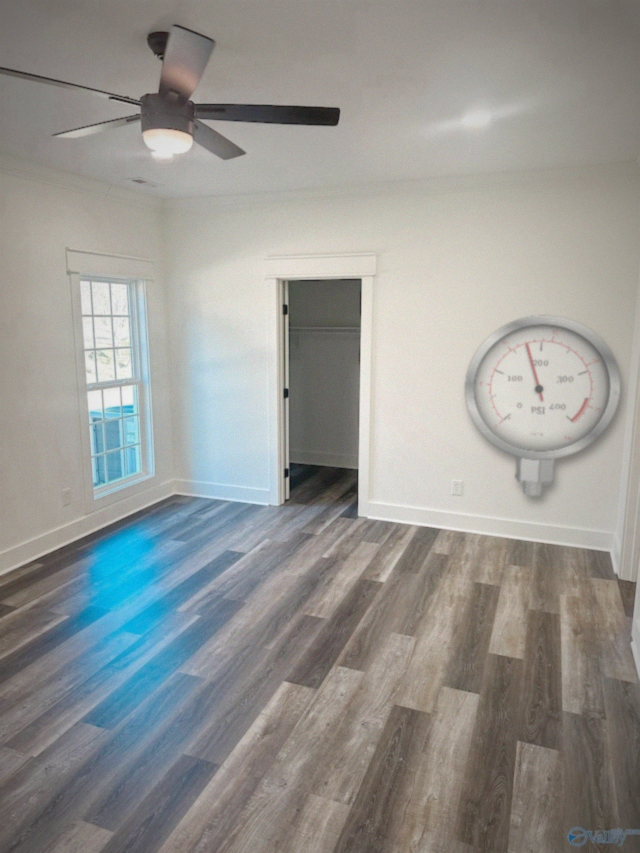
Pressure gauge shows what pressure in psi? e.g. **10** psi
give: **175** psi
